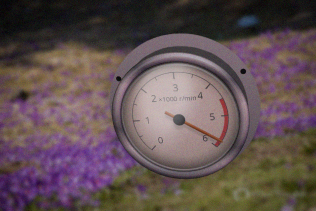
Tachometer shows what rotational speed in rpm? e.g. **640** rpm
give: **5750** rpm
